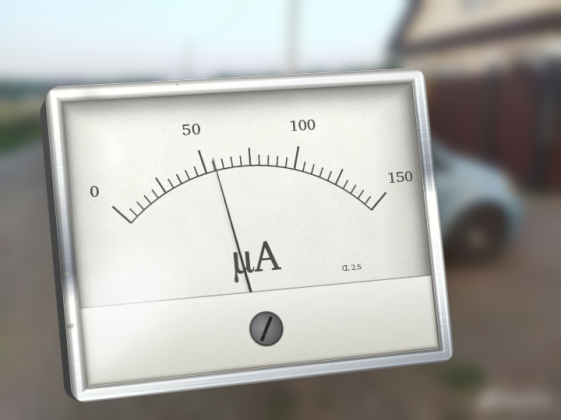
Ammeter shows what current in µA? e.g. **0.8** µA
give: **55** µA
